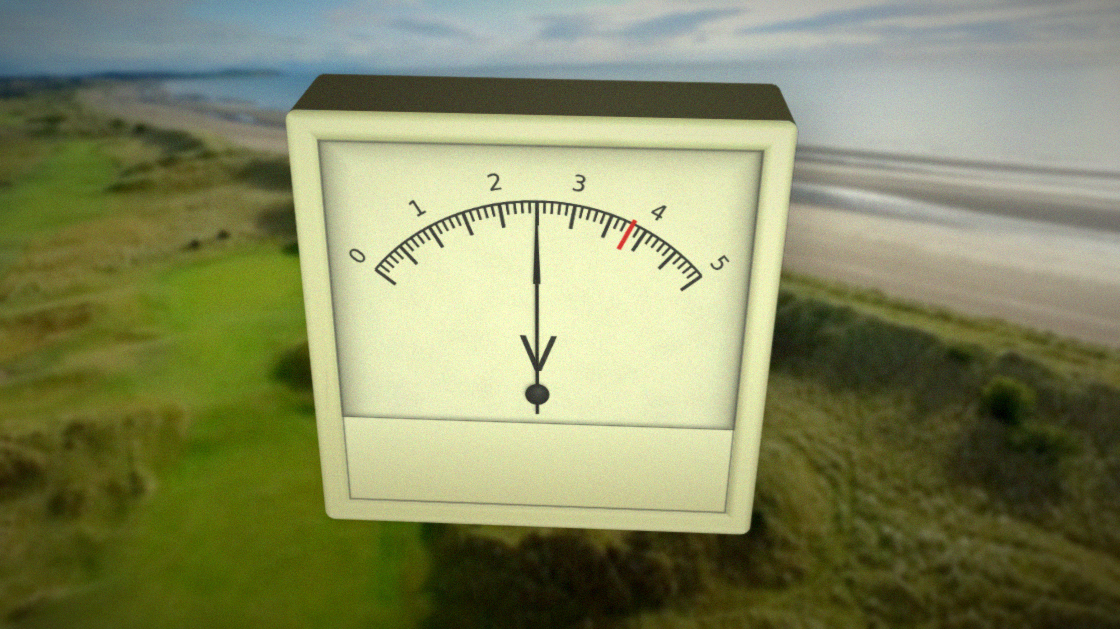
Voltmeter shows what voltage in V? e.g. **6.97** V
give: **2.5** V
